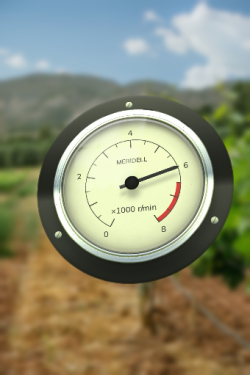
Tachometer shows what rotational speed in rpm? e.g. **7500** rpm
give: **6000** rpm
